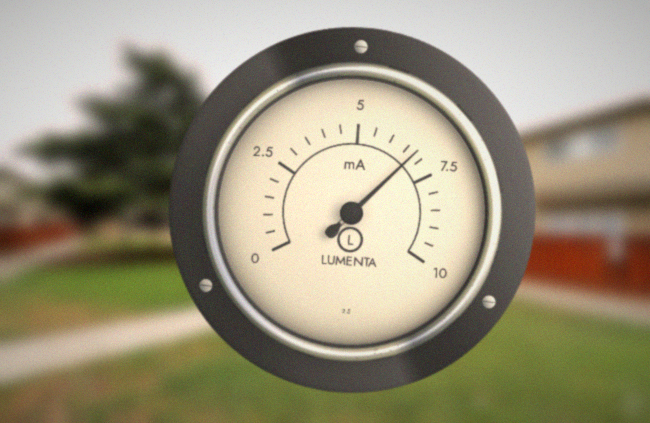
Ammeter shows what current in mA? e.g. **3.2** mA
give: **6.75** mA
